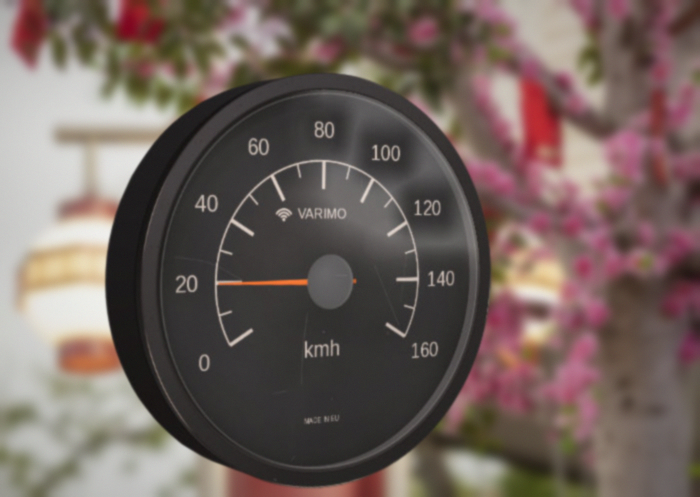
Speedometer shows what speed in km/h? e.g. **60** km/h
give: **20** km/h
